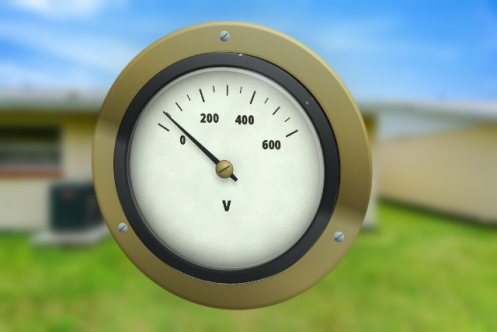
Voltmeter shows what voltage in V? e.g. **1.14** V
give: **50** V
